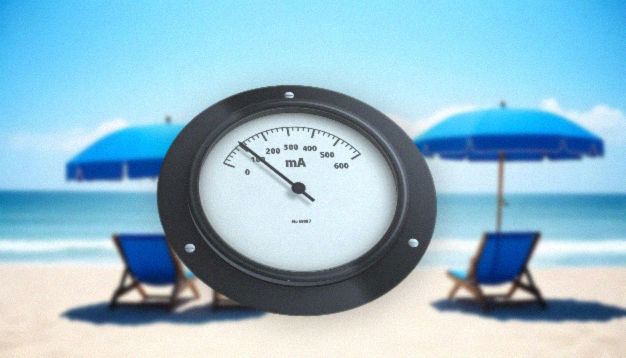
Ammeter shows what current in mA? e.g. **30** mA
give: **100** mA
